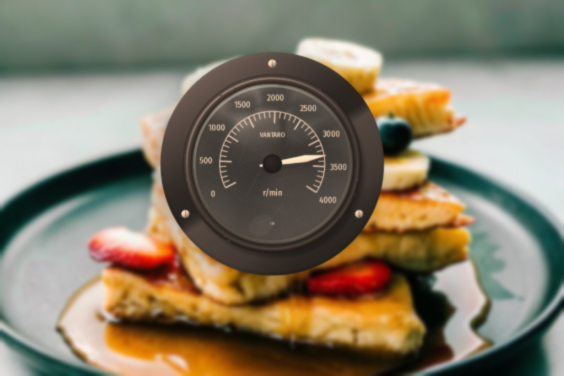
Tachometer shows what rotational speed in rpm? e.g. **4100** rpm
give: **3300** rpm
